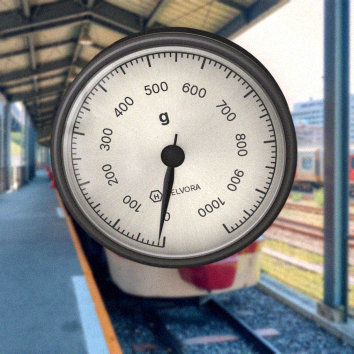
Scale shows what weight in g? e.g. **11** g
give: **10** g
